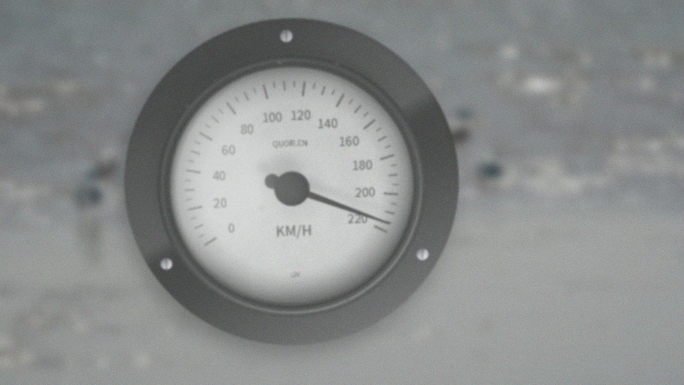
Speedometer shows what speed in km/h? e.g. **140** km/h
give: **215** km/h
